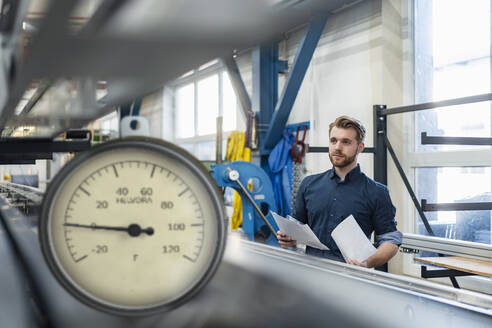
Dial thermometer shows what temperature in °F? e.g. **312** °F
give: **0** °F
